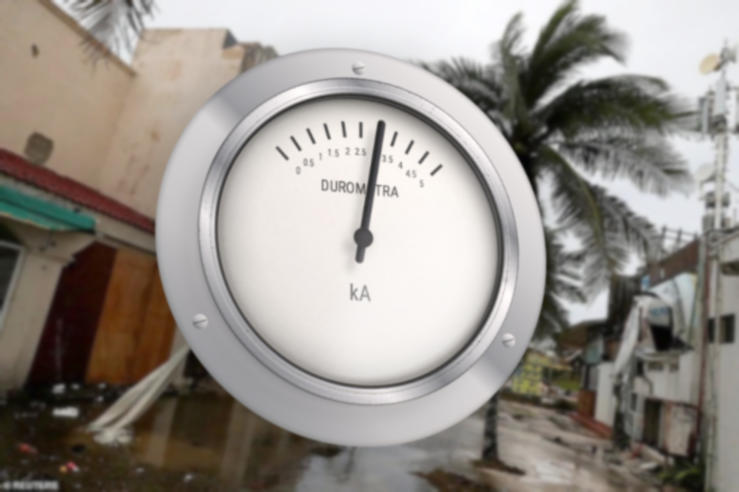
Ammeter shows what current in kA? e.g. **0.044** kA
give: **3** kA
